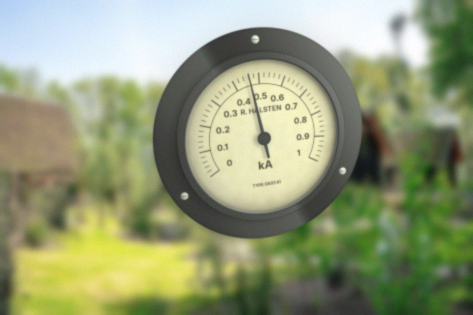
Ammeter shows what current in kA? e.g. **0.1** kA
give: **0.46** kA
